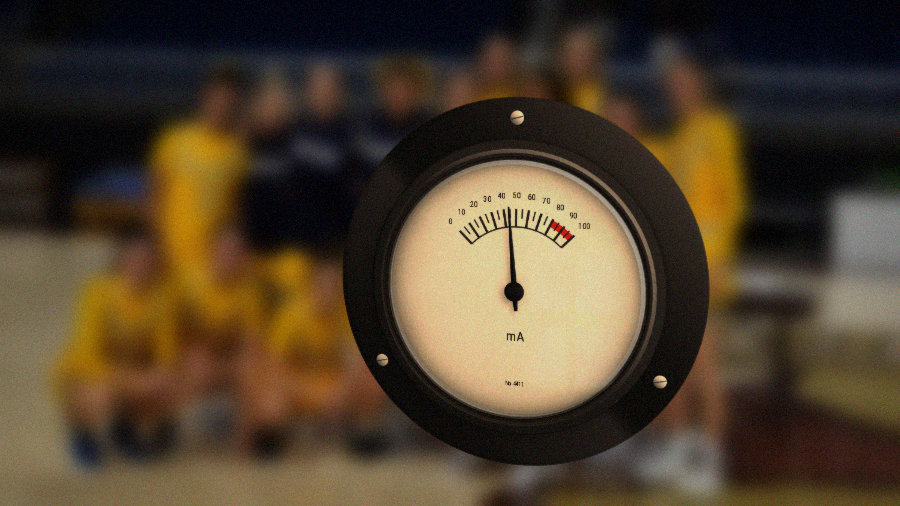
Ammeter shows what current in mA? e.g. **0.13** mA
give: **45** mA
